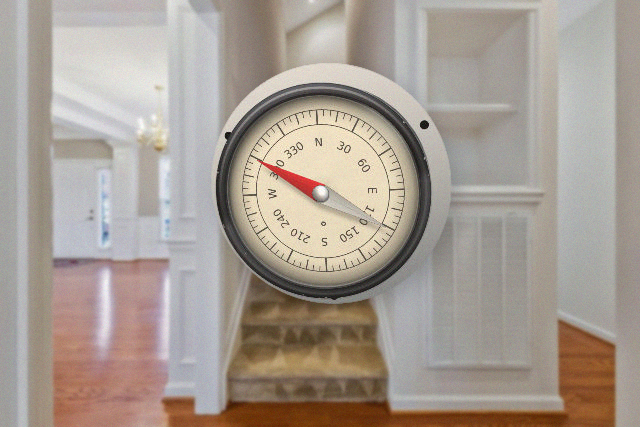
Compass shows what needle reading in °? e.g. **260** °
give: **300** °
